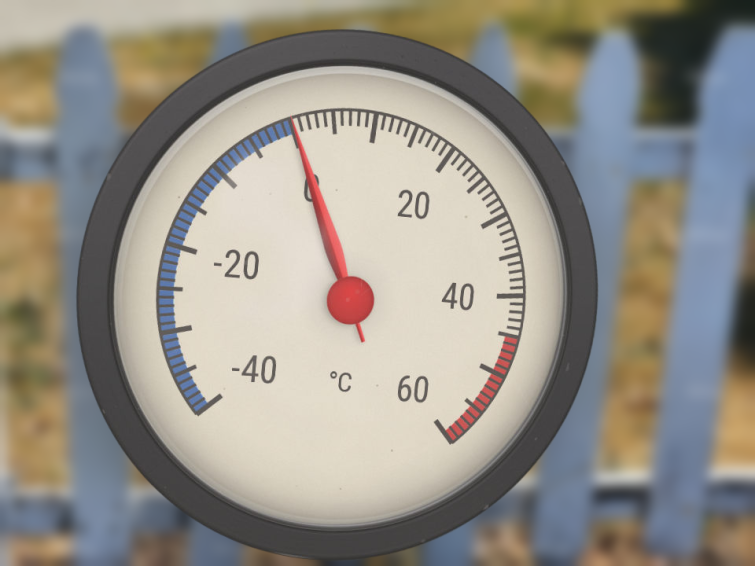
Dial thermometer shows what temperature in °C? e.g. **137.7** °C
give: **0** °C
